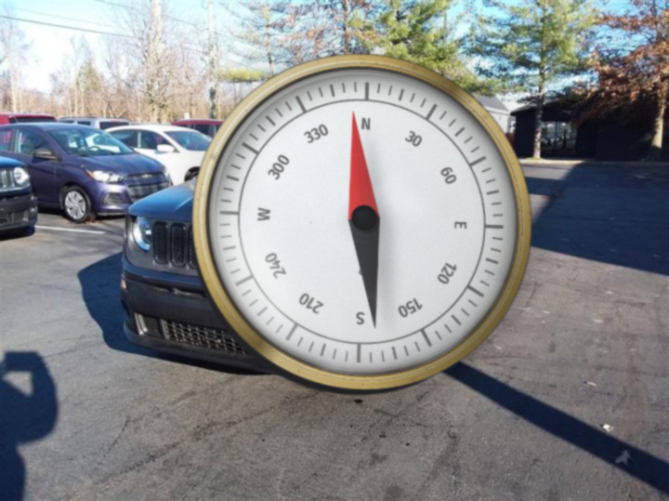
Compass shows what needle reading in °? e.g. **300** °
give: **352.5** °
